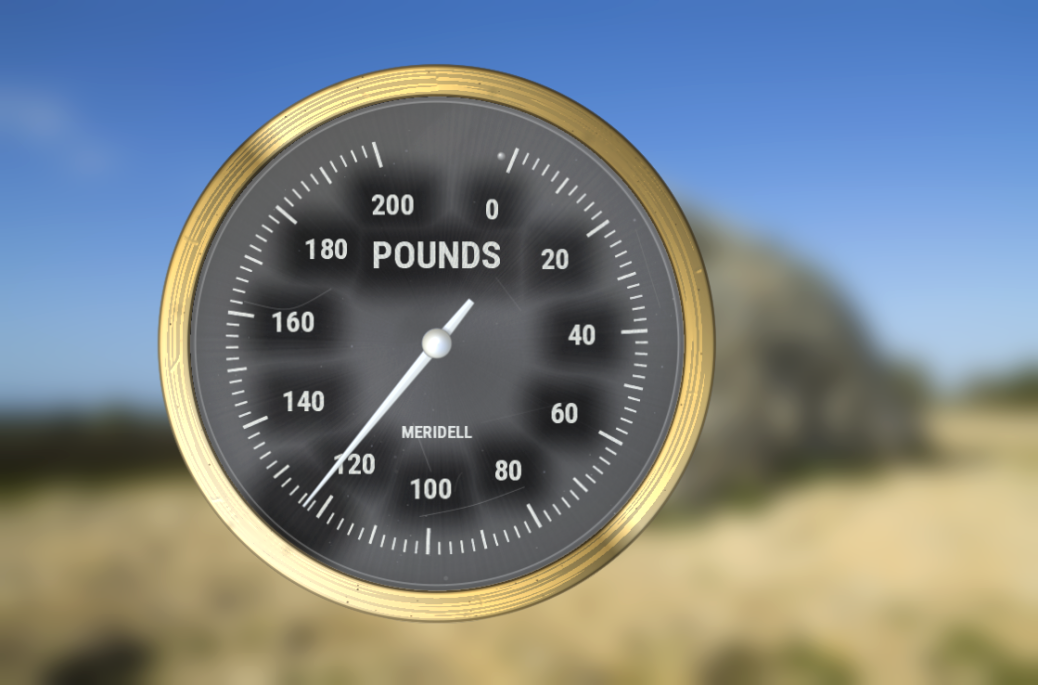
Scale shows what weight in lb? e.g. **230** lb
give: **123** lb
